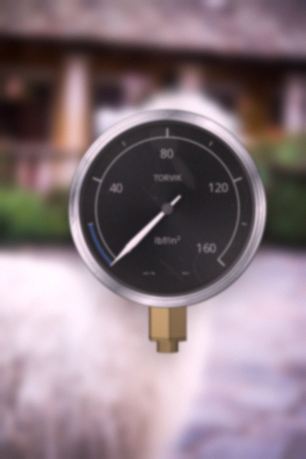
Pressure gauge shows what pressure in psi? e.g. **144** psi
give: **0** psi
